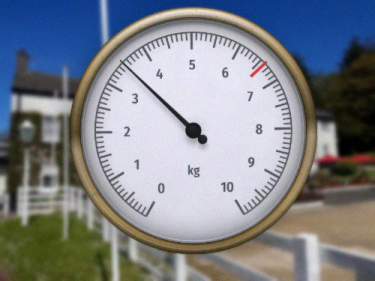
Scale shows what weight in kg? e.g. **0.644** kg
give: **3.5** kg
